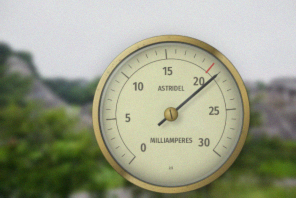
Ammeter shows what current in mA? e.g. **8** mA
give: **21** mA
